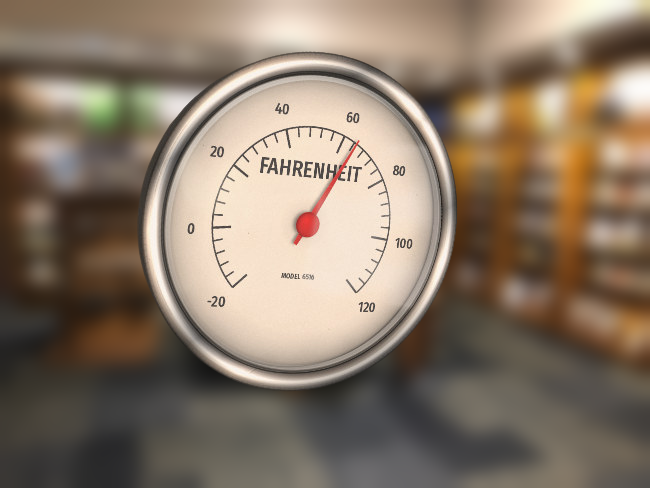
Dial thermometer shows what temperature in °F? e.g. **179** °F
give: **64** °F
